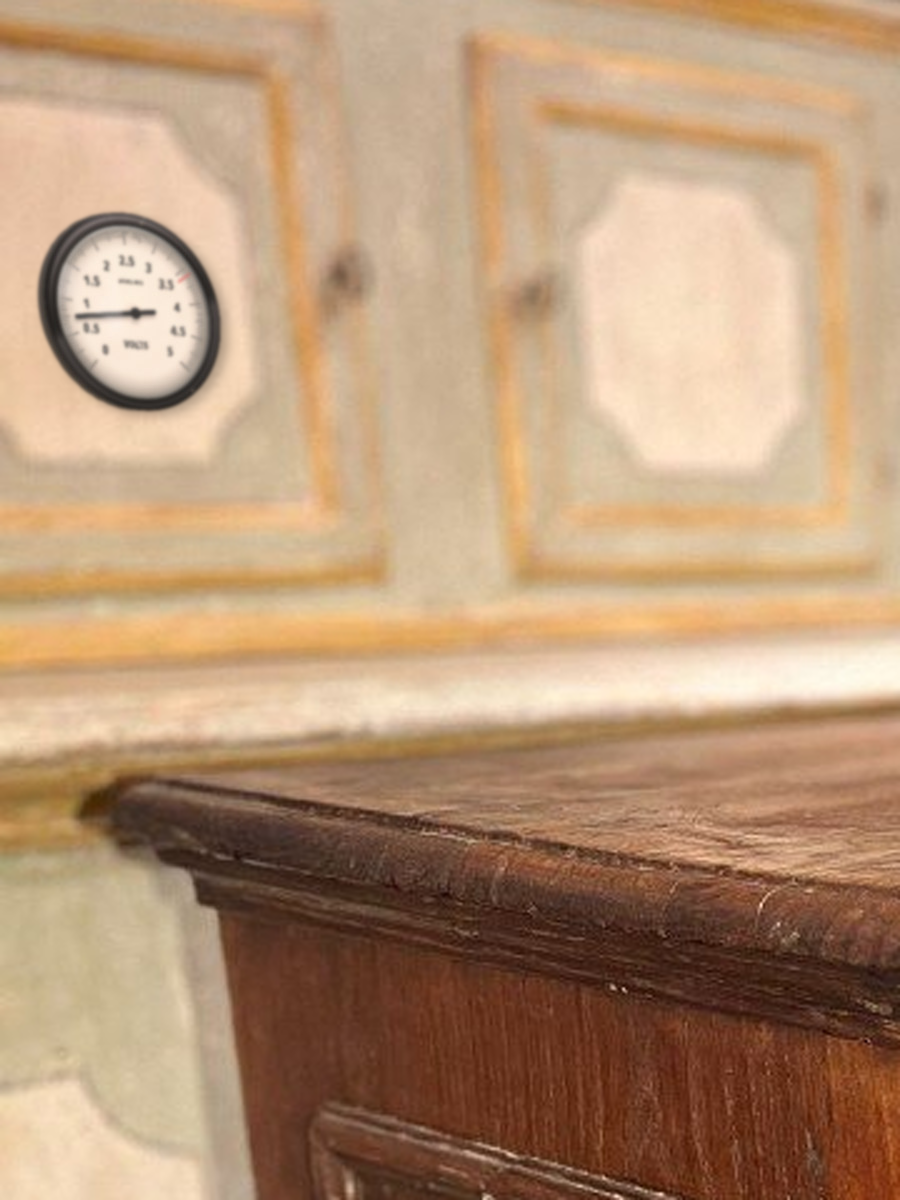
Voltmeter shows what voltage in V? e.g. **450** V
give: **0.75** V
